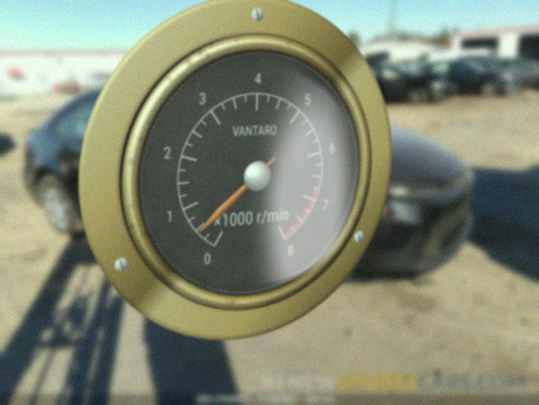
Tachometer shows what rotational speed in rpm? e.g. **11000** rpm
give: **500** rpm
